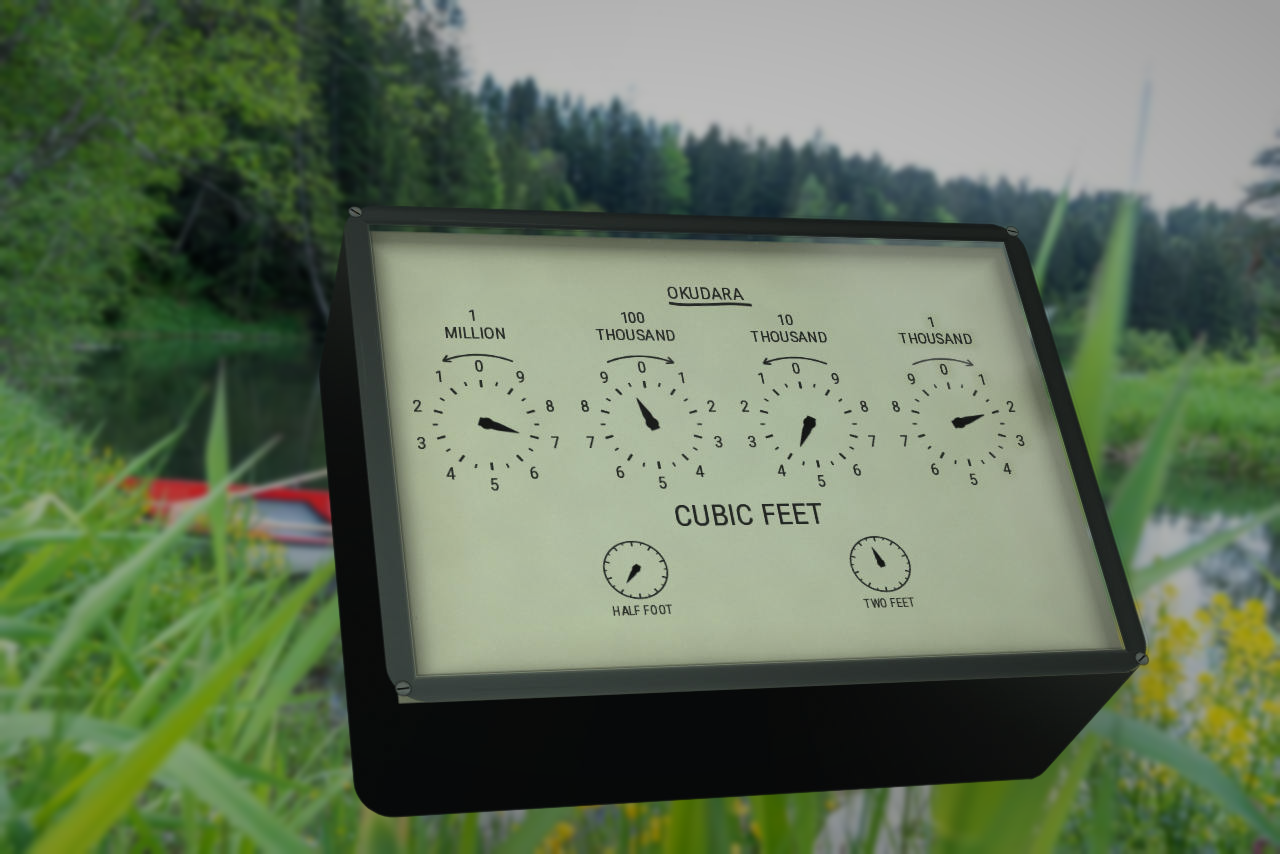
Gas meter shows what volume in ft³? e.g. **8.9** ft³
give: **694200** ft³
